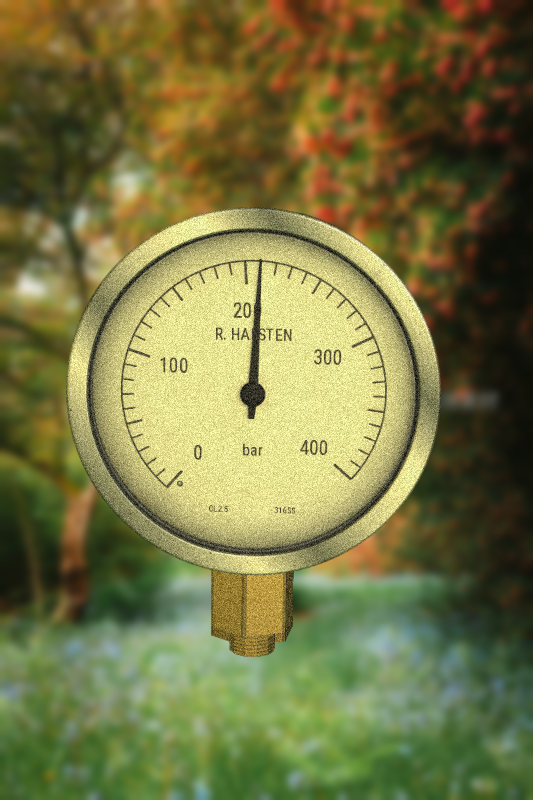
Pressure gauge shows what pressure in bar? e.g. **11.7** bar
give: **210** bar
